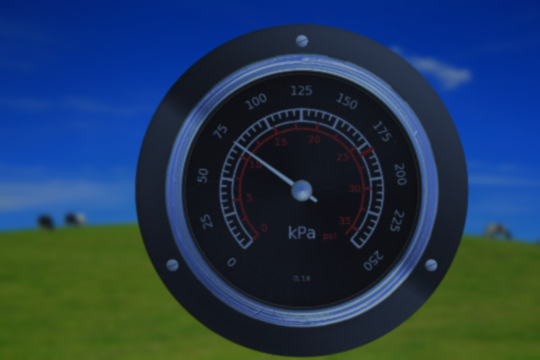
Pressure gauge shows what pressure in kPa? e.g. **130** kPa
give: **75** kPa
